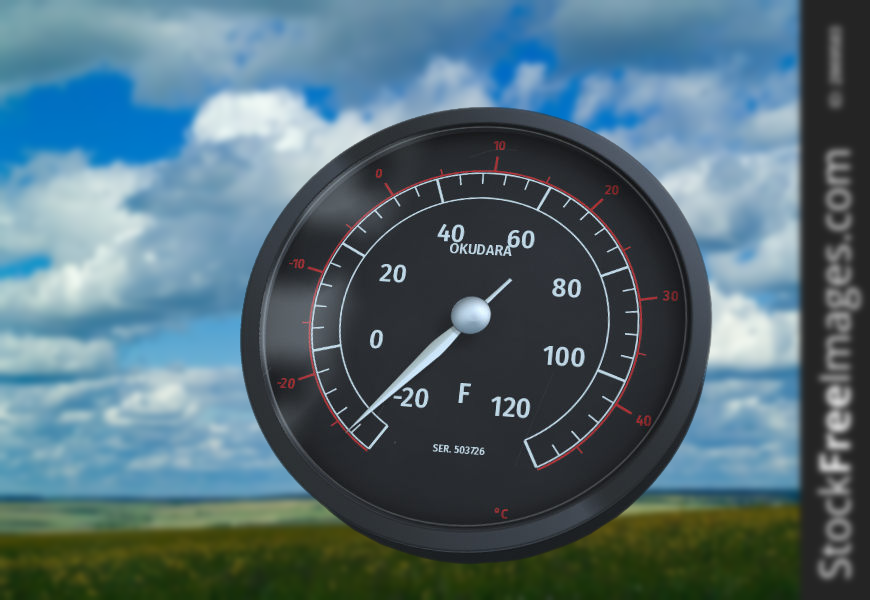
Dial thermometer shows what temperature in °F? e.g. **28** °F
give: **-16** °F
